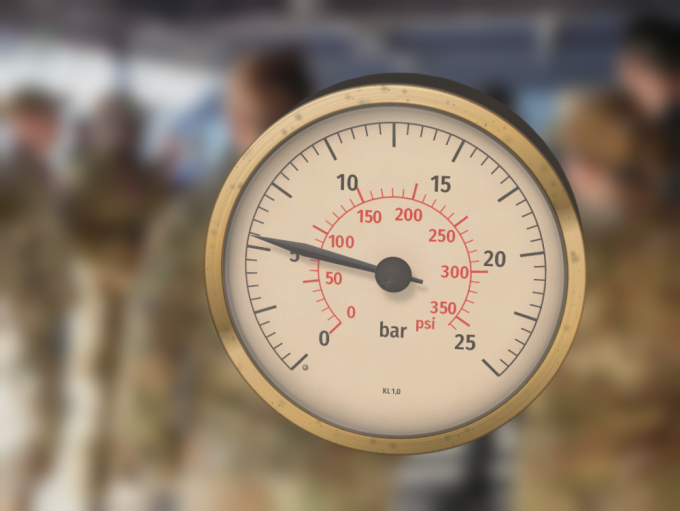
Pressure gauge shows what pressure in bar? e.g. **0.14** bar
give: **5.5** bar
